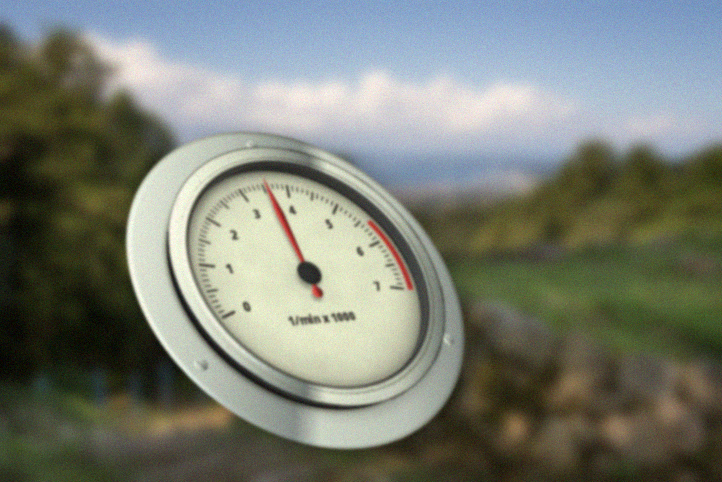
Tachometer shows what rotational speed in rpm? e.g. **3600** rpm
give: **3500** rpm
